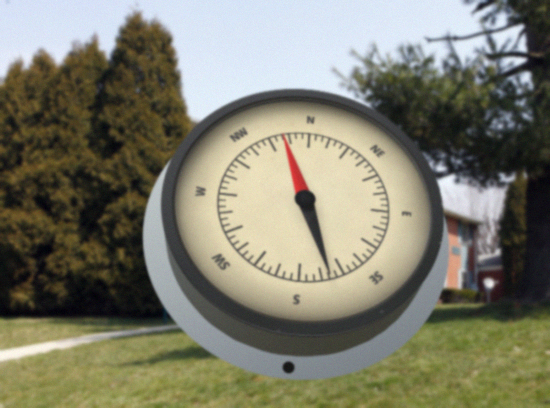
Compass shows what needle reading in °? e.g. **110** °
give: **340** °
